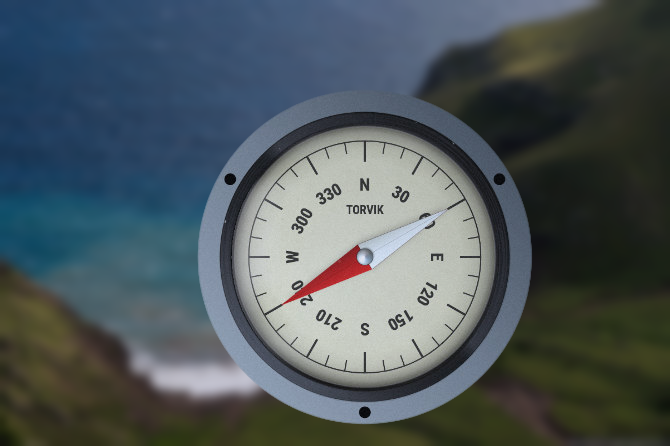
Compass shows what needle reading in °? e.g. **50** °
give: **240** °
